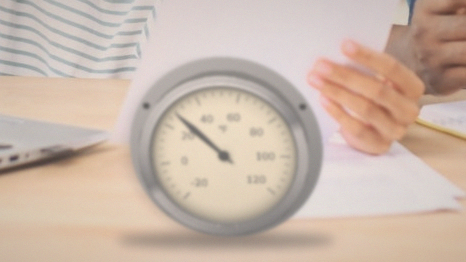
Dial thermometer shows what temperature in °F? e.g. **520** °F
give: **28** °F
